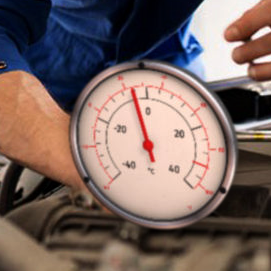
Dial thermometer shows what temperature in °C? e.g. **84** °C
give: **-4** °C
